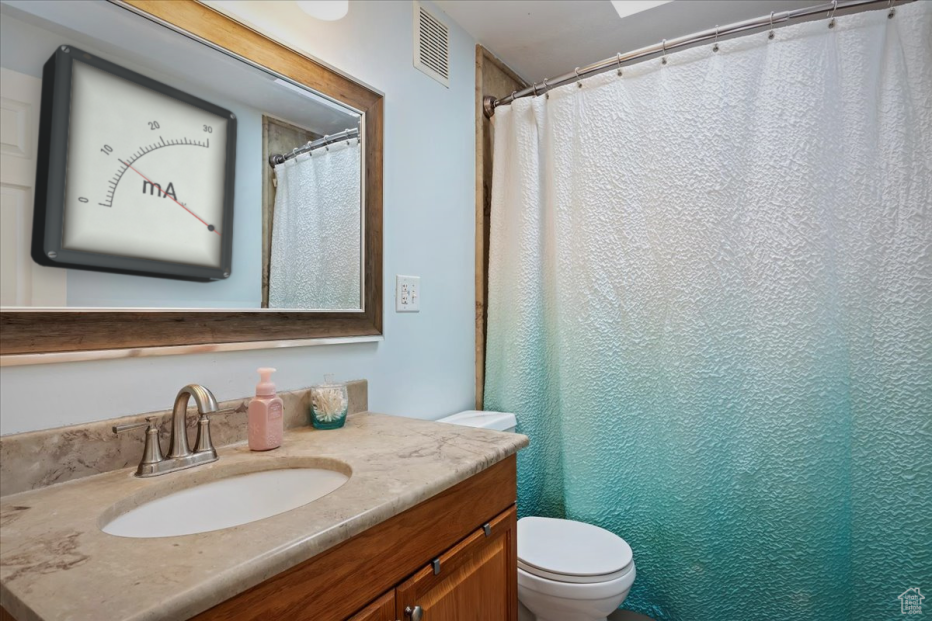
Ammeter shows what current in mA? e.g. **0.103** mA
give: **10** mA
